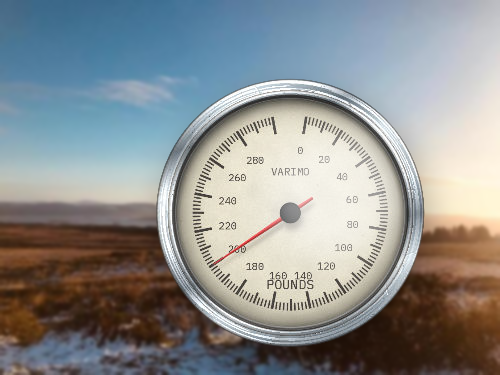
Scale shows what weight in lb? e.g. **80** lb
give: **200** lb
